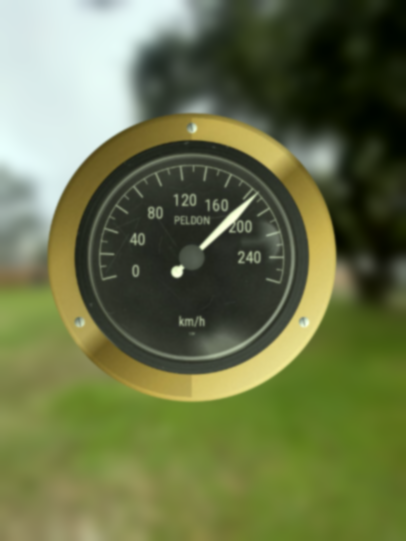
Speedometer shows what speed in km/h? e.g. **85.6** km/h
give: **185** km/h
